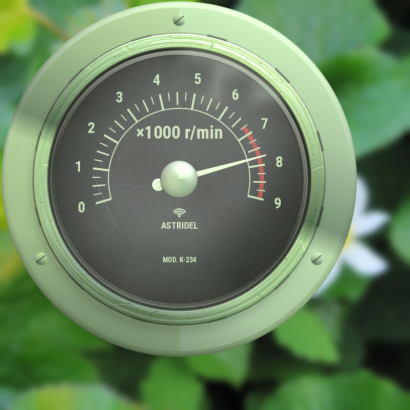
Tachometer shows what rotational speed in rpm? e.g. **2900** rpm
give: **7750** rpm
